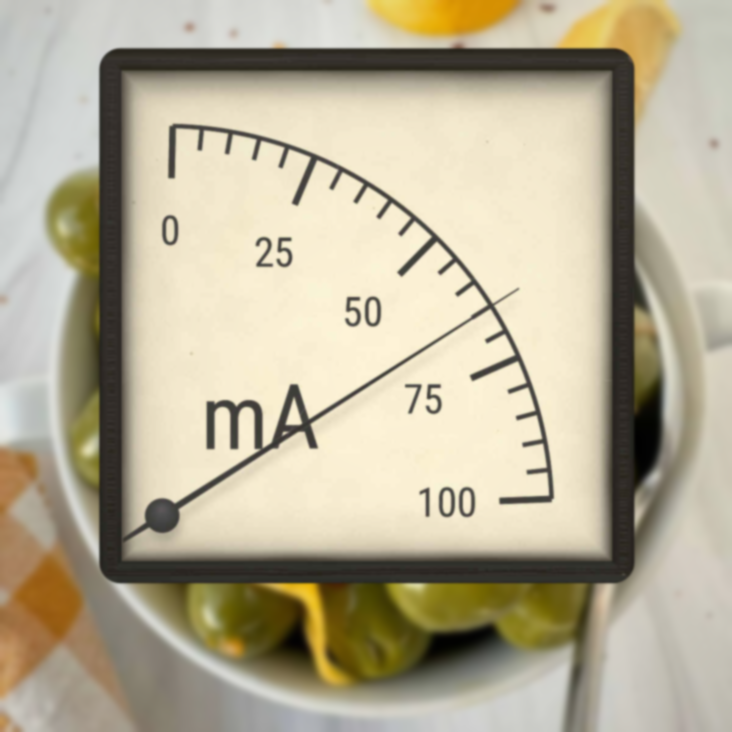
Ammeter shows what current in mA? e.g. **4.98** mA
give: **65** mA
